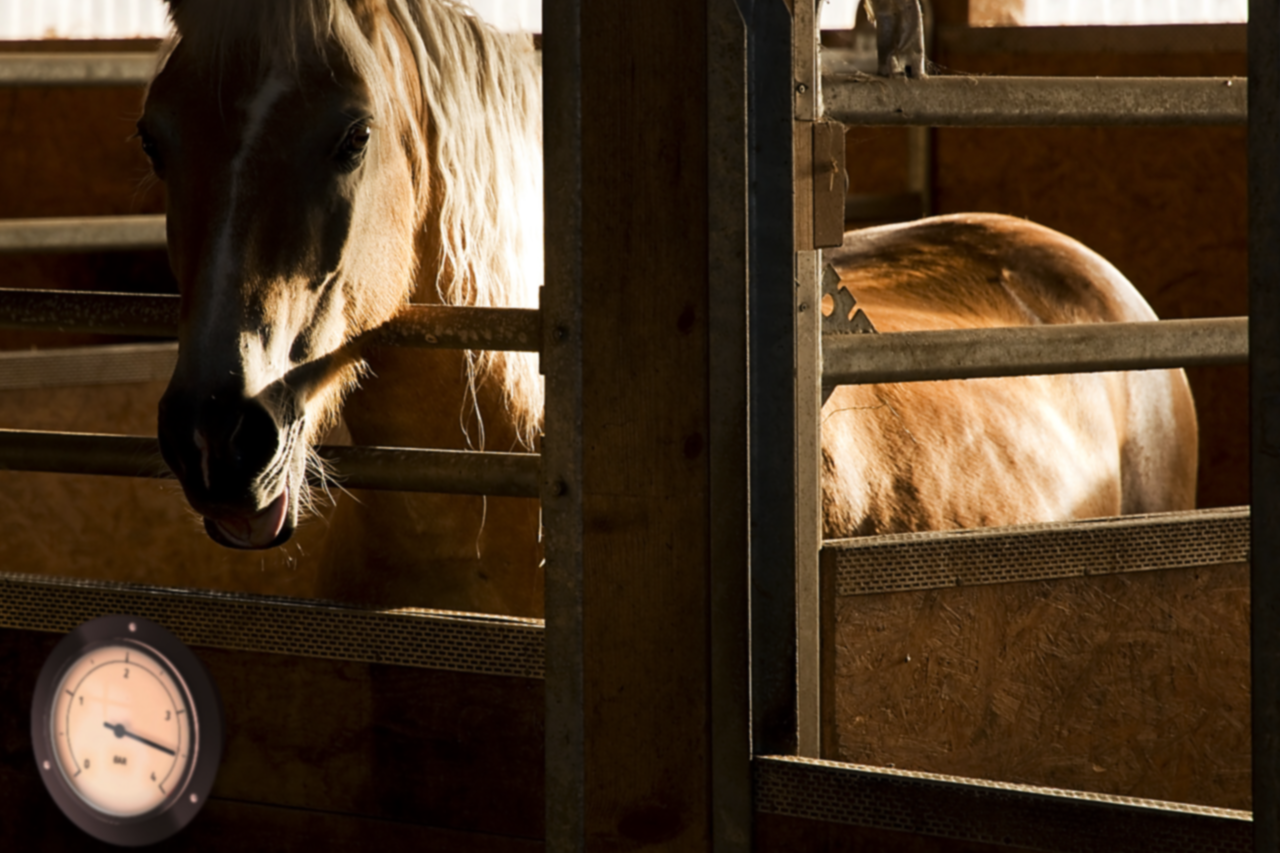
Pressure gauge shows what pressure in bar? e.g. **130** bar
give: **3.5** bar
